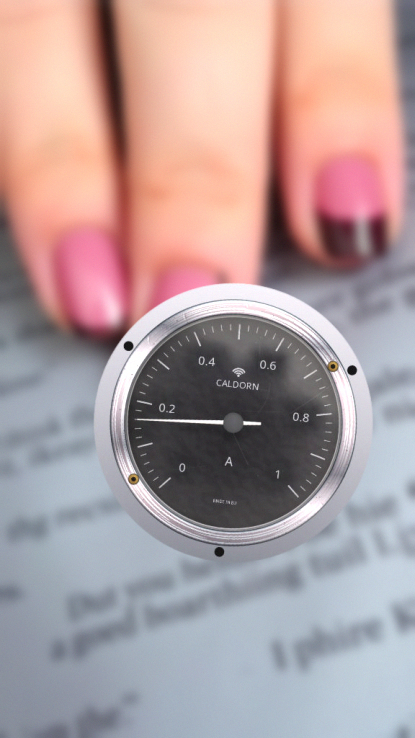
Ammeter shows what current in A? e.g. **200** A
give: **0.16** A
